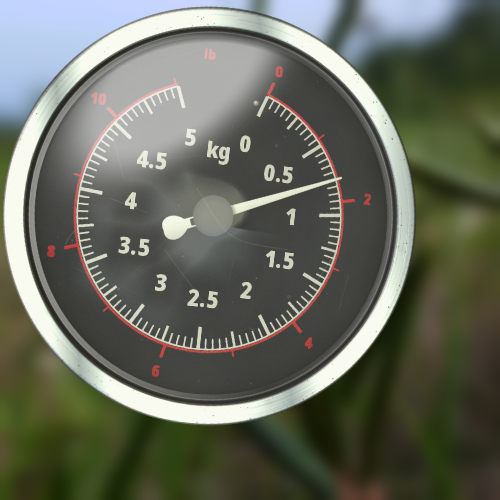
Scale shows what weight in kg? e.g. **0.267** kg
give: **0.75** kg
